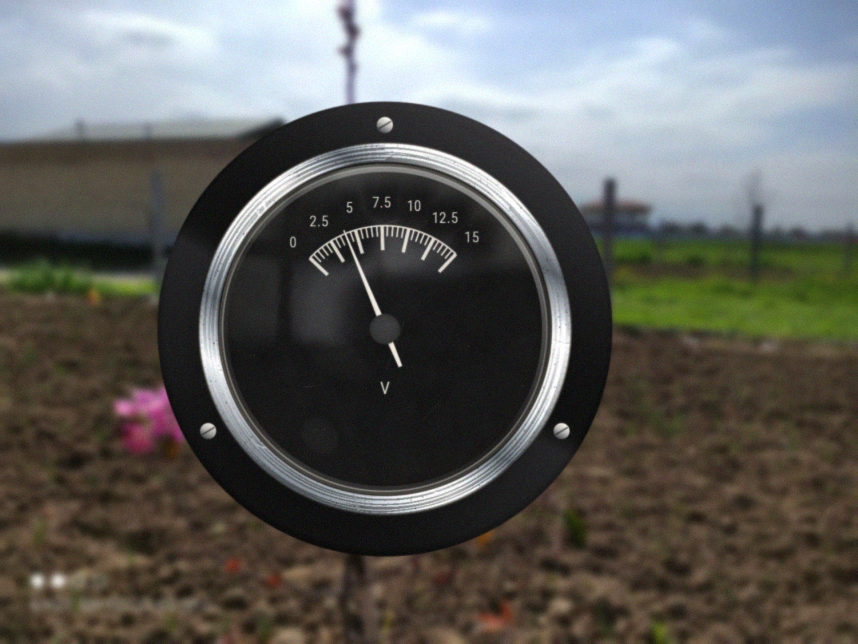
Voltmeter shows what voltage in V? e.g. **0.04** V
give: **4** V
